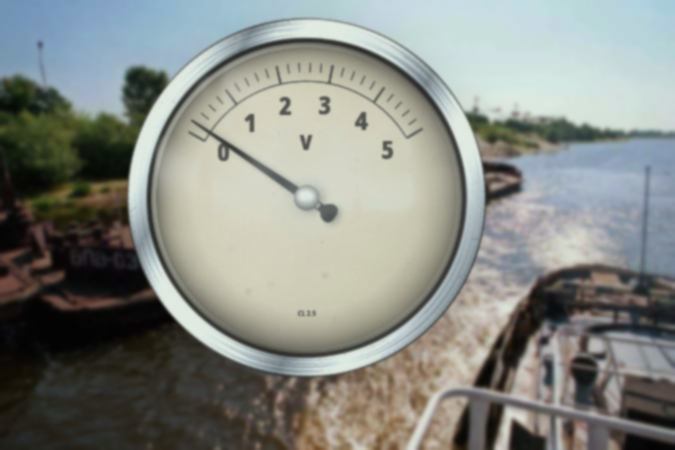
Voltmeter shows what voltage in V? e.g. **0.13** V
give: **0.2** V
